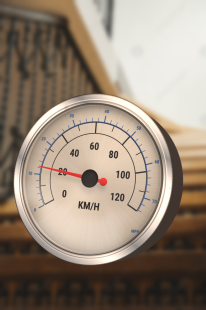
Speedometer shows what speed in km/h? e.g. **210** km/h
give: **20** km/h
